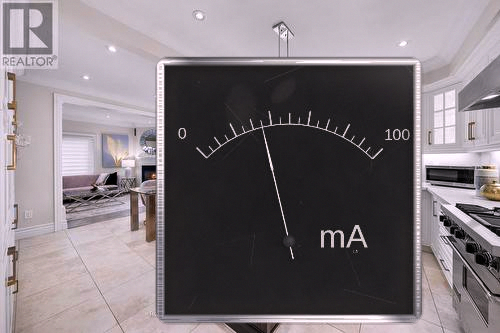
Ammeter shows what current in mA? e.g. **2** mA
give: **35** mA
